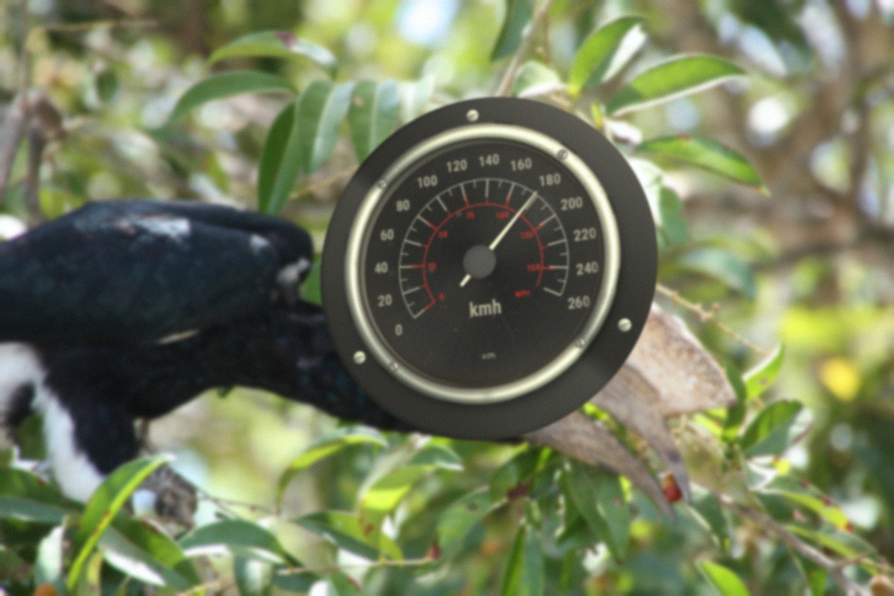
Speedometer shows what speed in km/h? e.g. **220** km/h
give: **180** km/h
